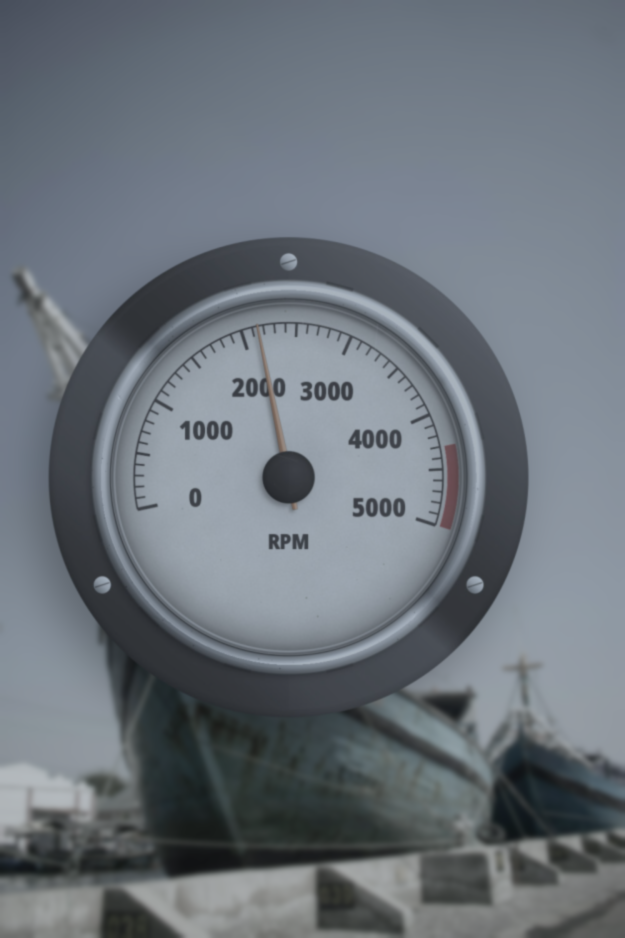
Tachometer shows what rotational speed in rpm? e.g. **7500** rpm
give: **2150** rpm
